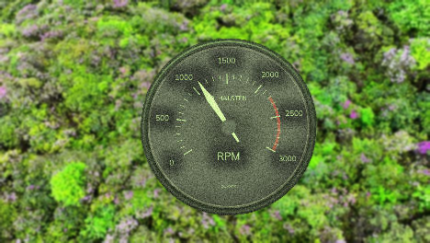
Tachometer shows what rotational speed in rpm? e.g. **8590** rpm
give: **1100** rpm
